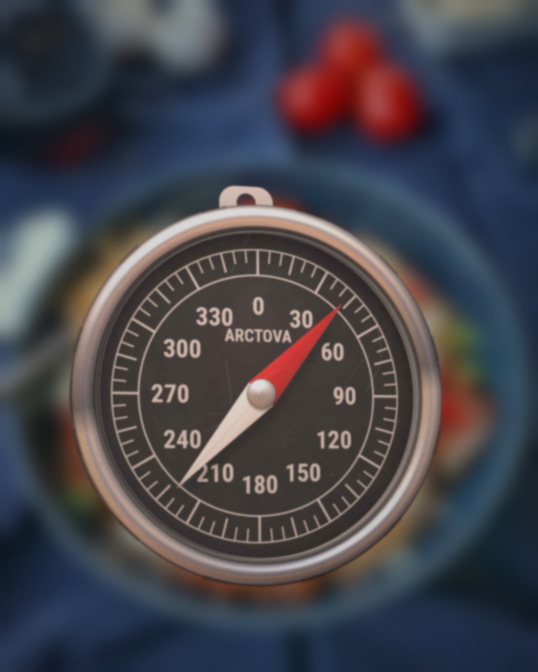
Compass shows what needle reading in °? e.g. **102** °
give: **42.5** °
